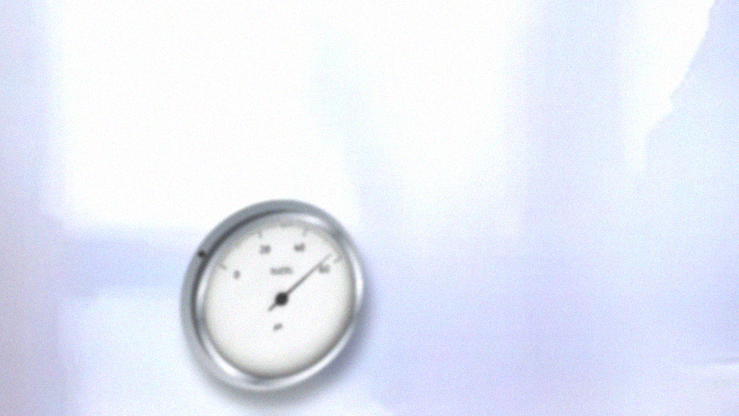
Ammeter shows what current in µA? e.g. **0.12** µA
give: **55** µA
